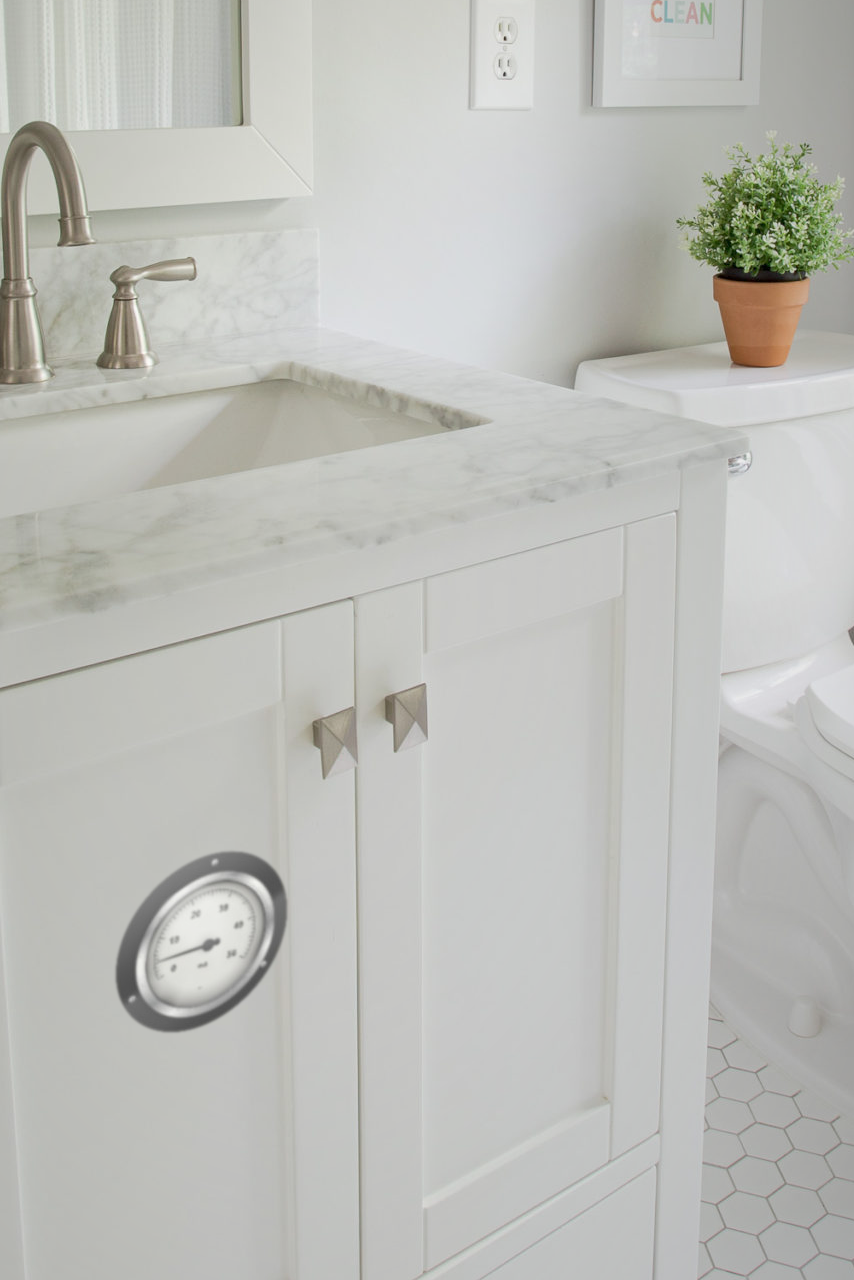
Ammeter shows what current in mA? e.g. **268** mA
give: **5** mA
